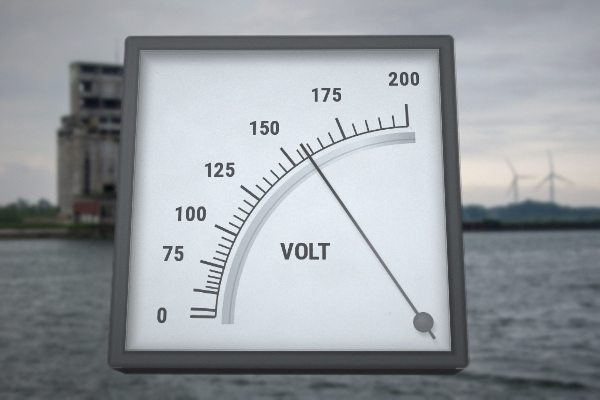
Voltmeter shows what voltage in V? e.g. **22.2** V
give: **157.5** V
